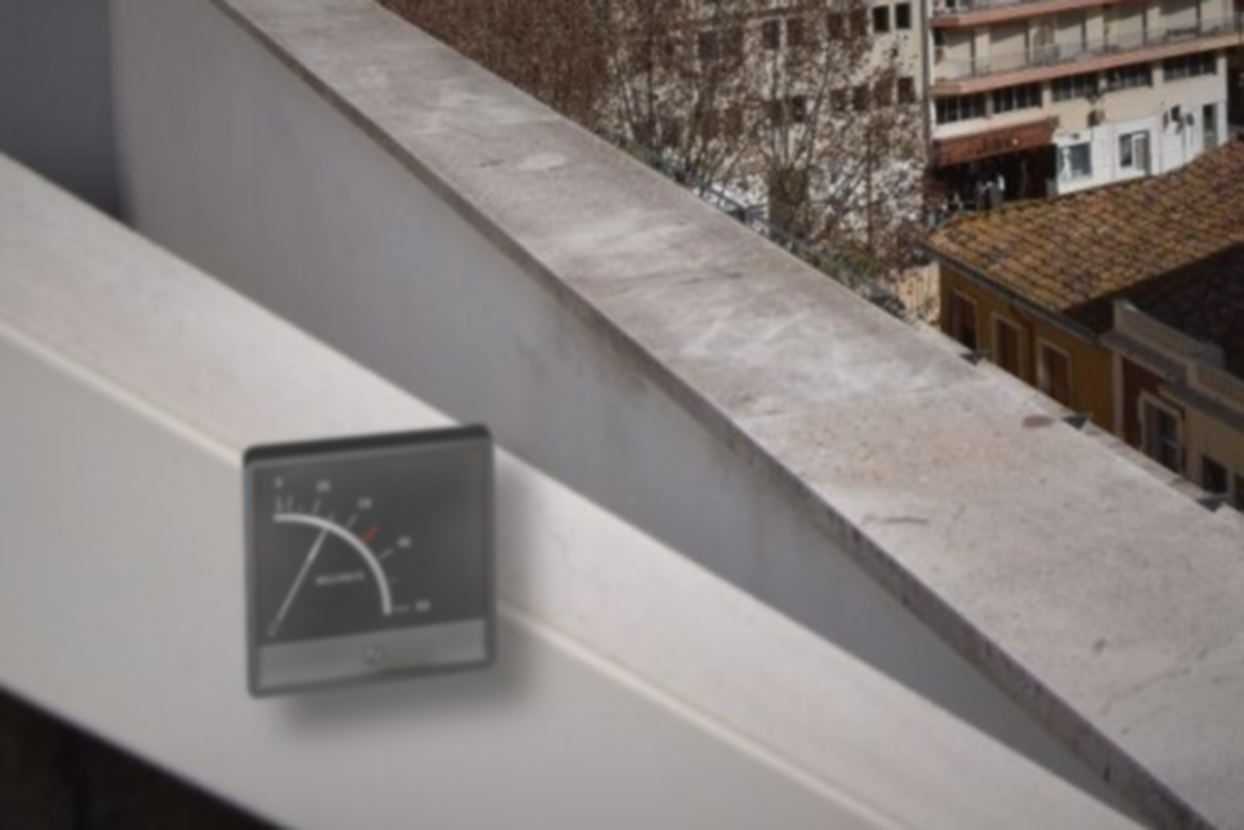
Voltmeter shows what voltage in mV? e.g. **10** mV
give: **25** mV
